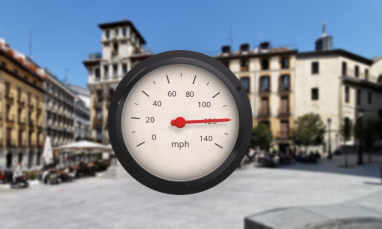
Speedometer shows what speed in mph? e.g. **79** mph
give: **120** mph
